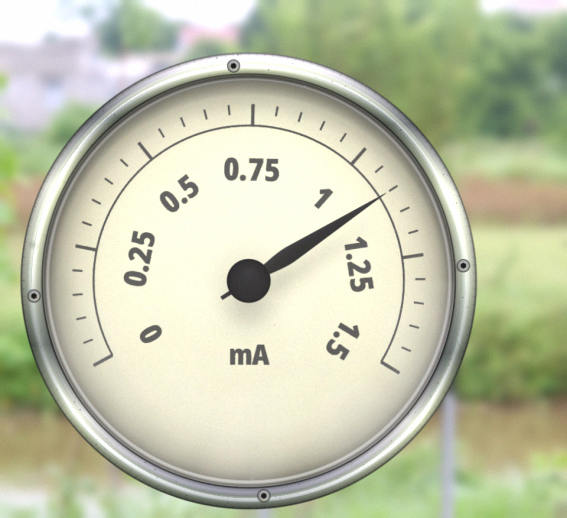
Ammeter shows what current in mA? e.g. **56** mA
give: **1.1** mA
